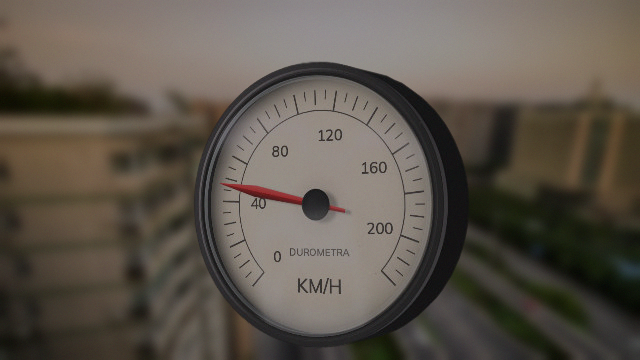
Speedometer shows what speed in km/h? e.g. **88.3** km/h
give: **47.5** km/h
